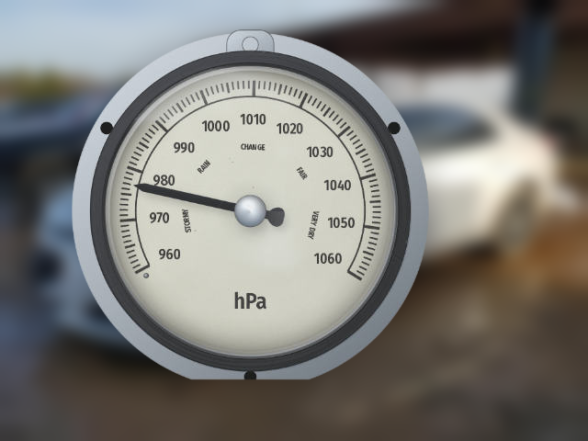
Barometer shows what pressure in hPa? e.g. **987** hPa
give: **977** hPa
